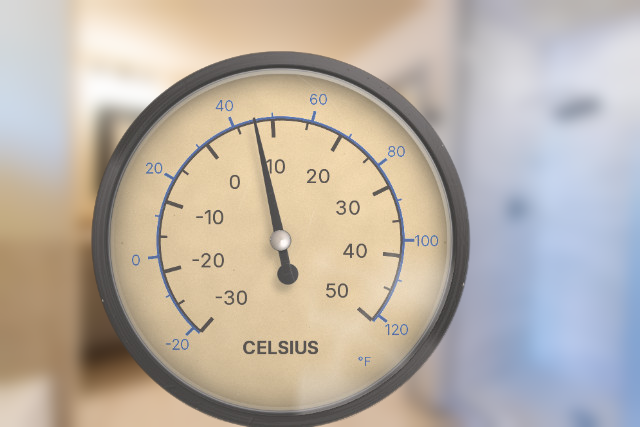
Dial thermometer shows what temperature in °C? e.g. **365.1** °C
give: **7.5** °C
